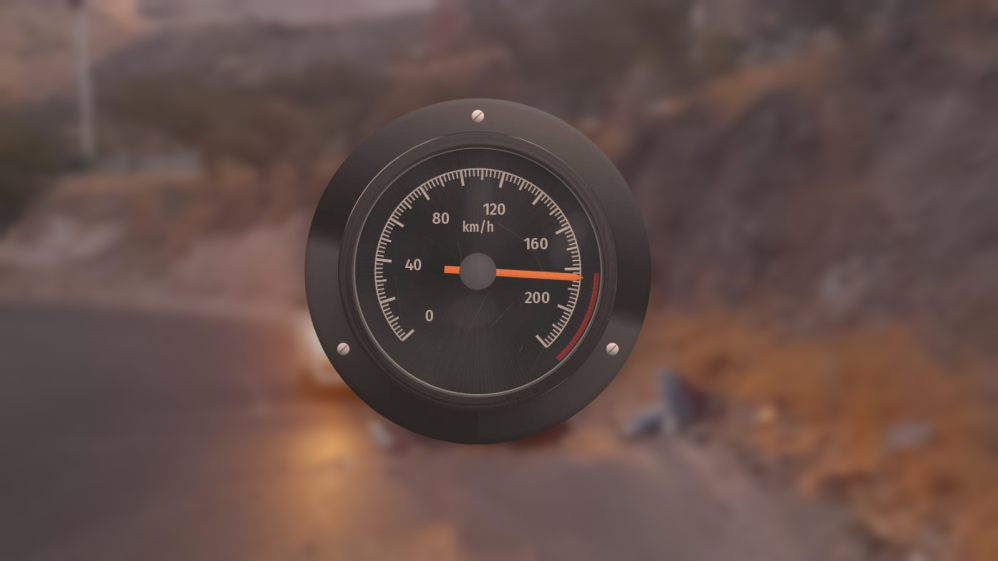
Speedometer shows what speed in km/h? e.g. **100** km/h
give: **184** km/h
